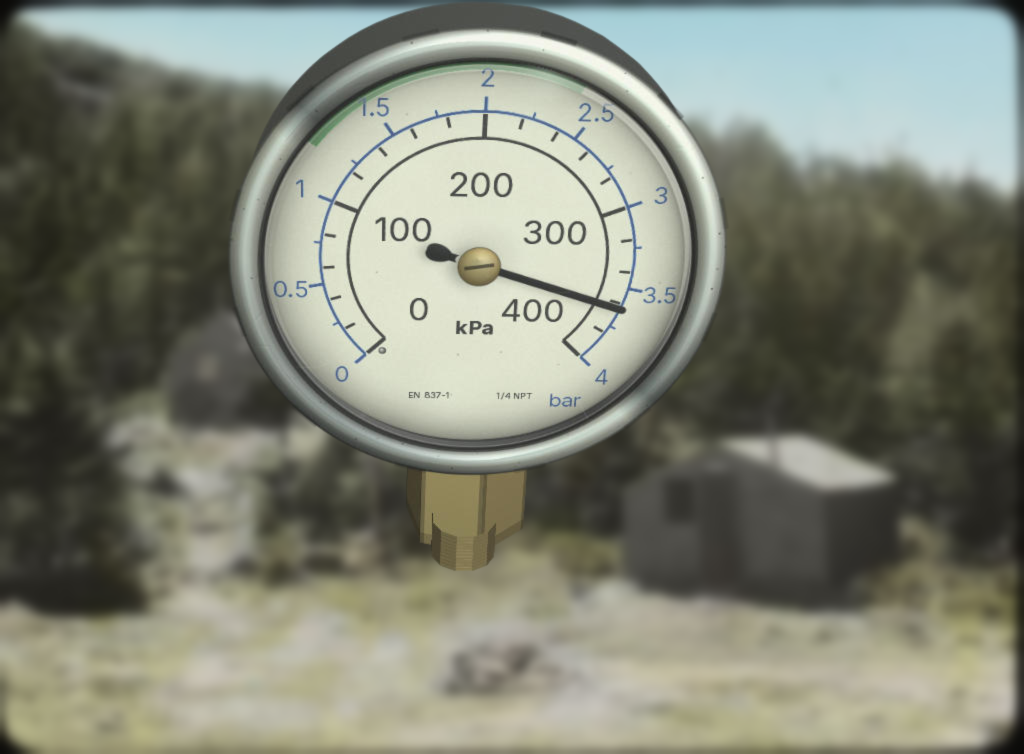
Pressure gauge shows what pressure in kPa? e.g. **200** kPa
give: **360** kPa
